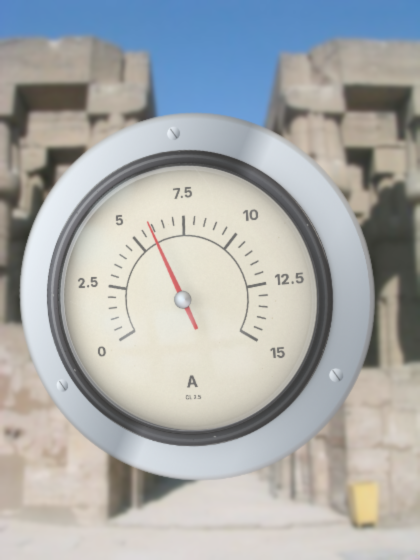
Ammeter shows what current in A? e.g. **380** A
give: **6** A
